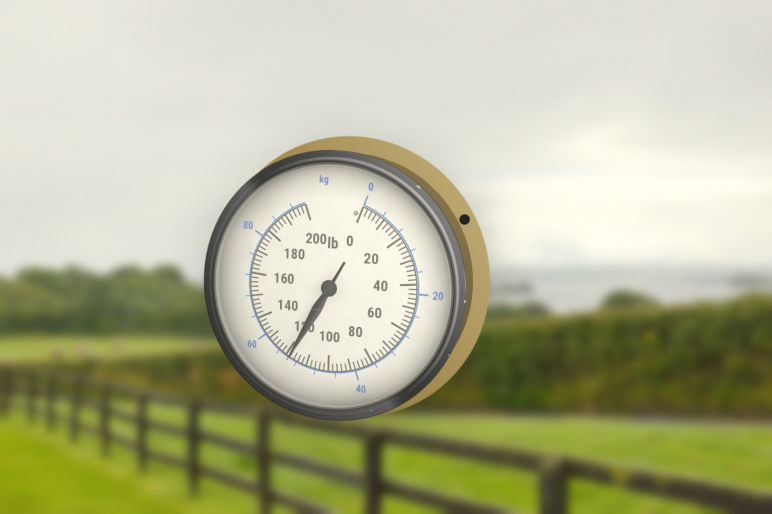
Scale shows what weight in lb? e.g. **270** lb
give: **118** lb
